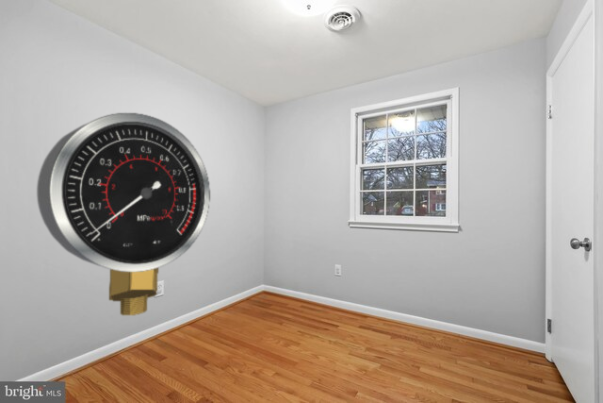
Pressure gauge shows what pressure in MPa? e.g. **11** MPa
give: **0.02** MPa
